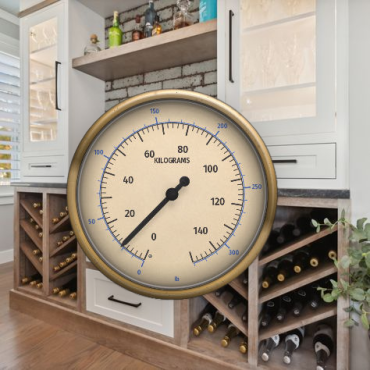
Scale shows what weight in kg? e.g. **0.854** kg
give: **10** kg
